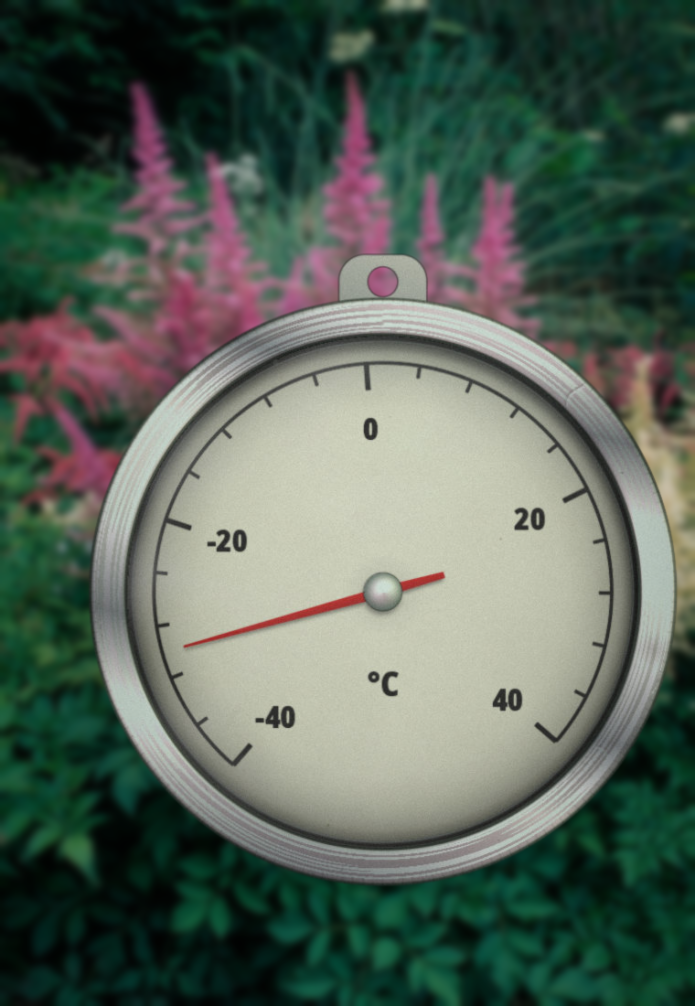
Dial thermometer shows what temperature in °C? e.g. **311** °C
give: **-30** °C
